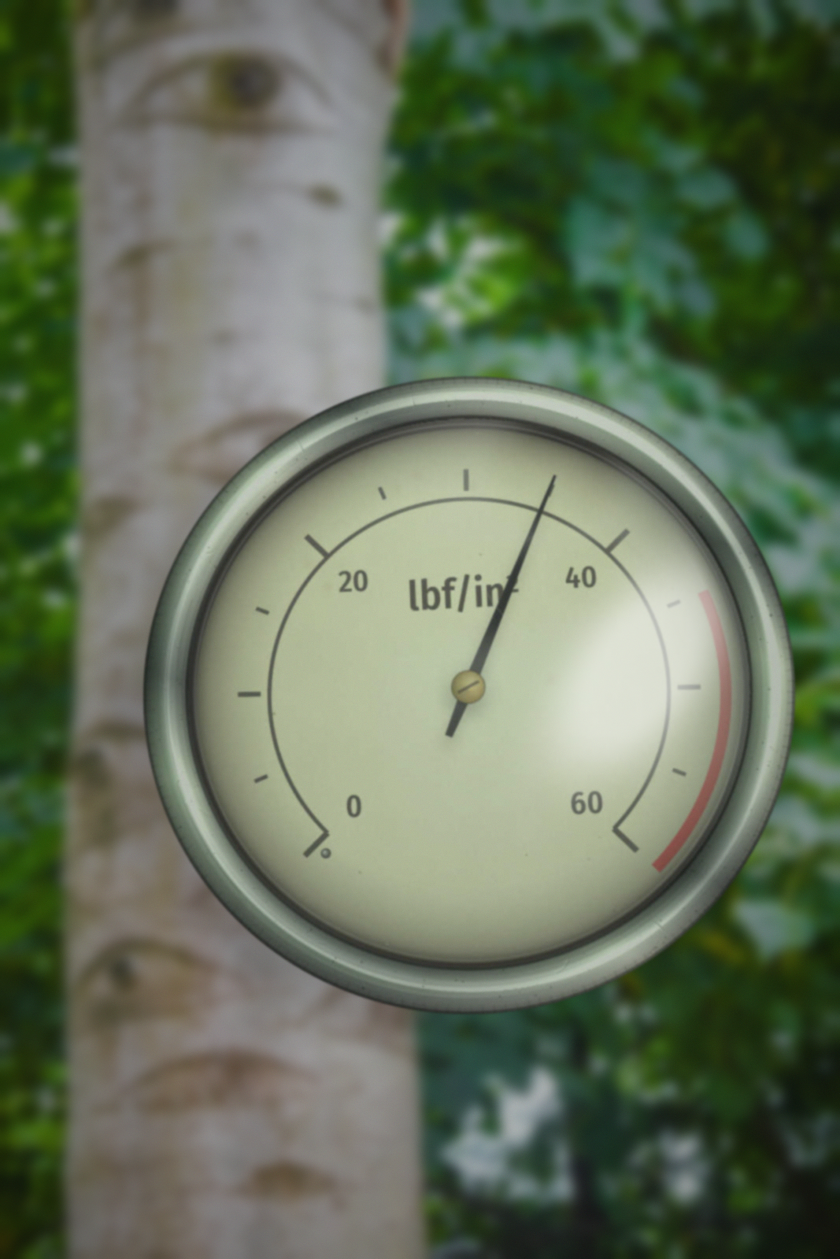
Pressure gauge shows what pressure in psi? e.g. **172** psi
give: **35** psi
